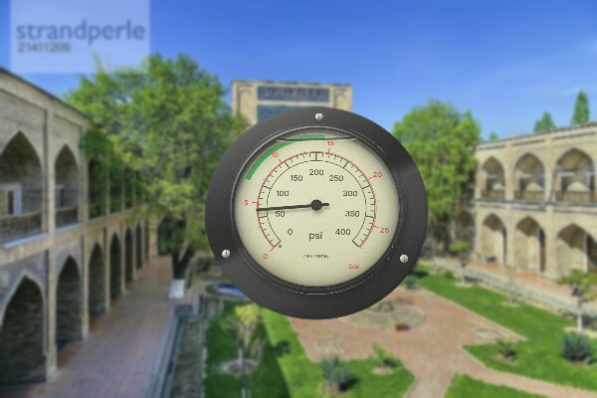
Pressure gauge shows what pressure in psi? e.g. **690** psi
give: **60** psi
